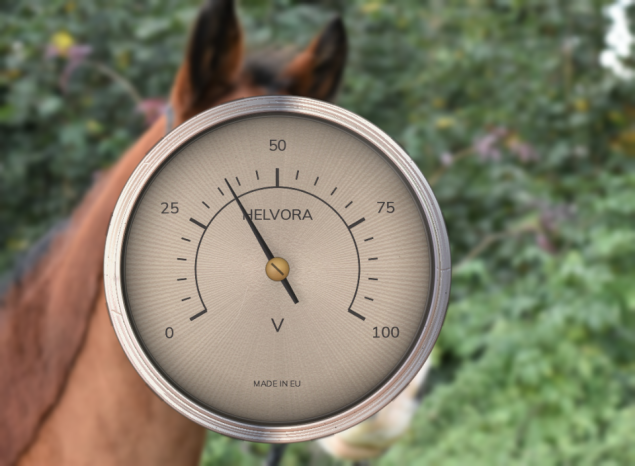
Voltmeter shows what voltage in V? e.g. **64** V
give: **37.5** V
